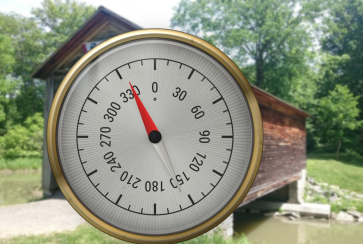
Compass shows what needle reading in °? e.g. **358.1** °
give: **335** °
